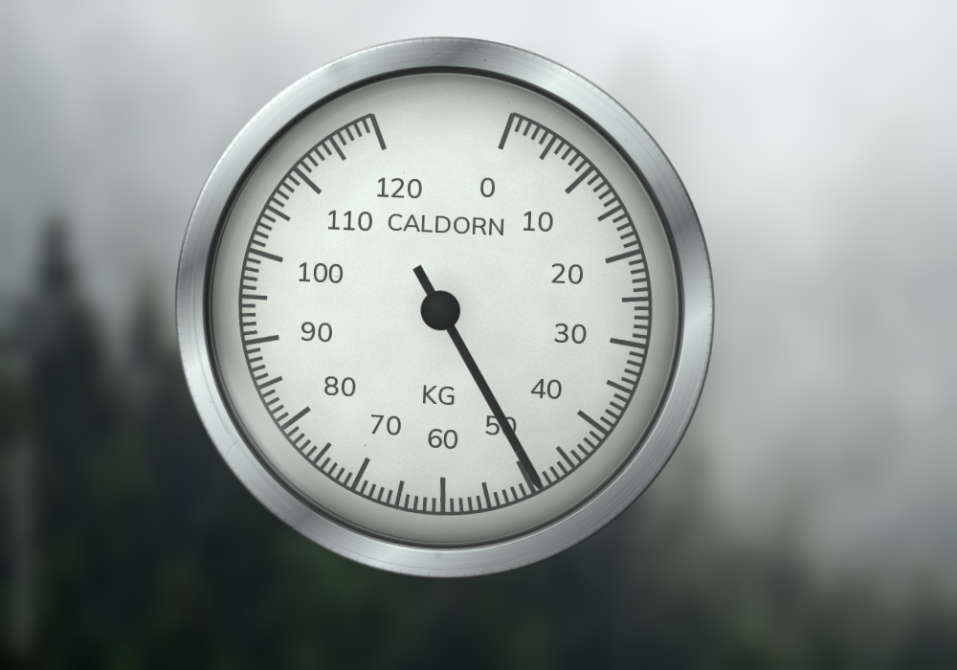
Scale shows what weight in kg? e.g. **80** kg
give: **49** kg
